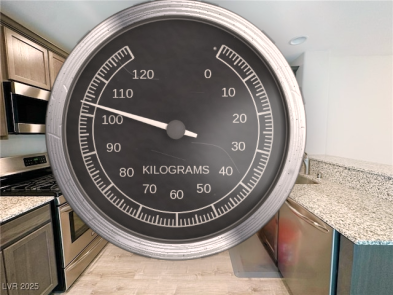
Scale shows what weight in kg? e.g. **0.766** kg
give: **103** kg
